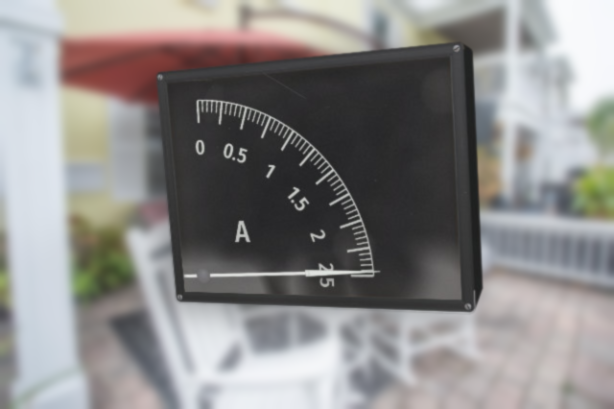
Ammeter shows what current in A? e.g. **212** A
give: **2.45** A
